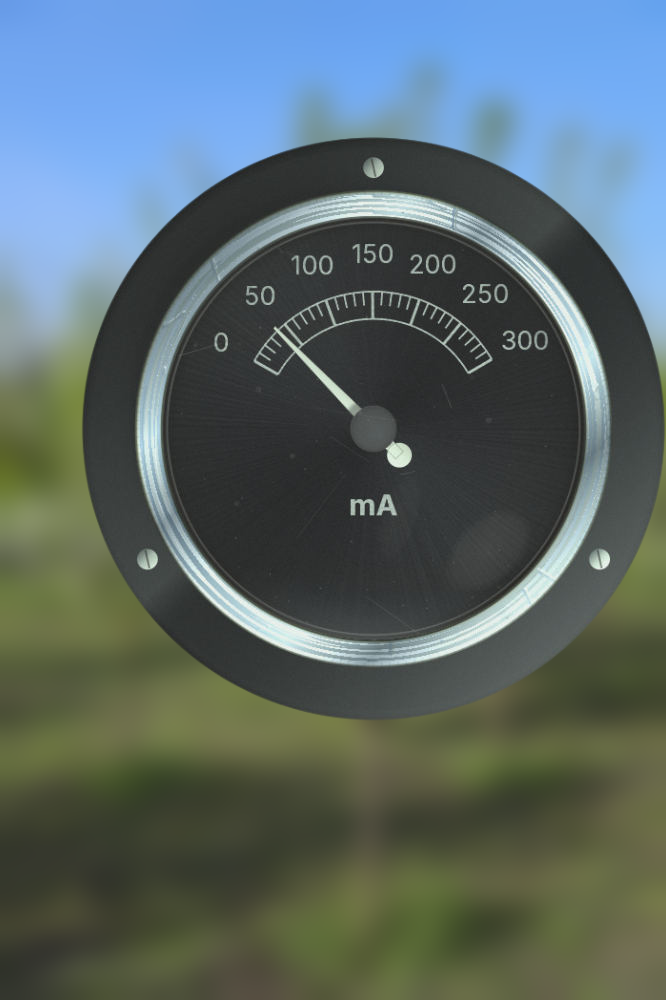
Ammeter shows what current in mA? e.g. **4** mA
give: **40** mA
